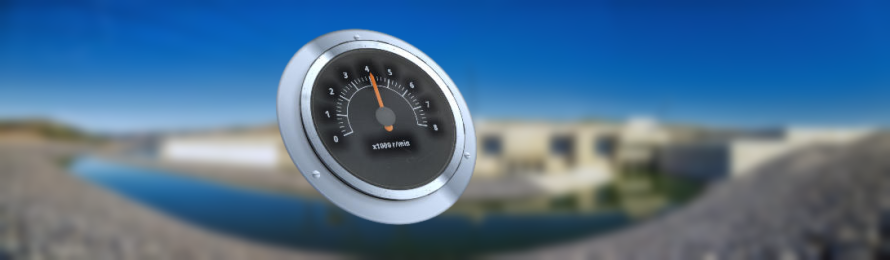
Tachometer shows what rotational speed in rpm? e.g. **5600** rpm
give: **4000** rpm
